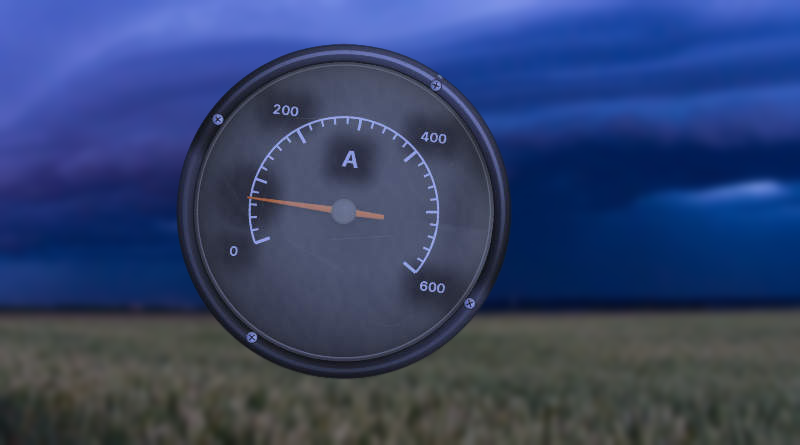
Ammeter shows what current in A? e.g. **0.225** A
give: **70** A
